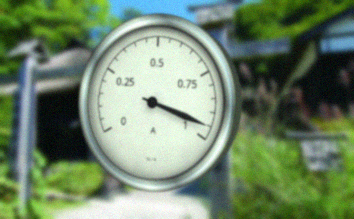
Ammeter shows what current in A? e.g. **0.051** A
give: **0.95** A
